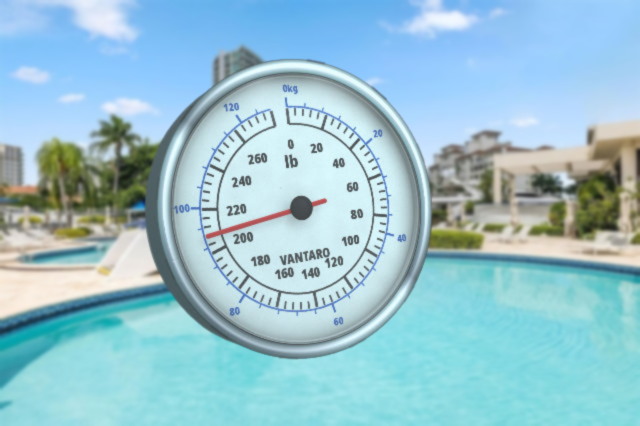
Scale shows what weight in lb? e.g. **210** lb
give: **208** lb
